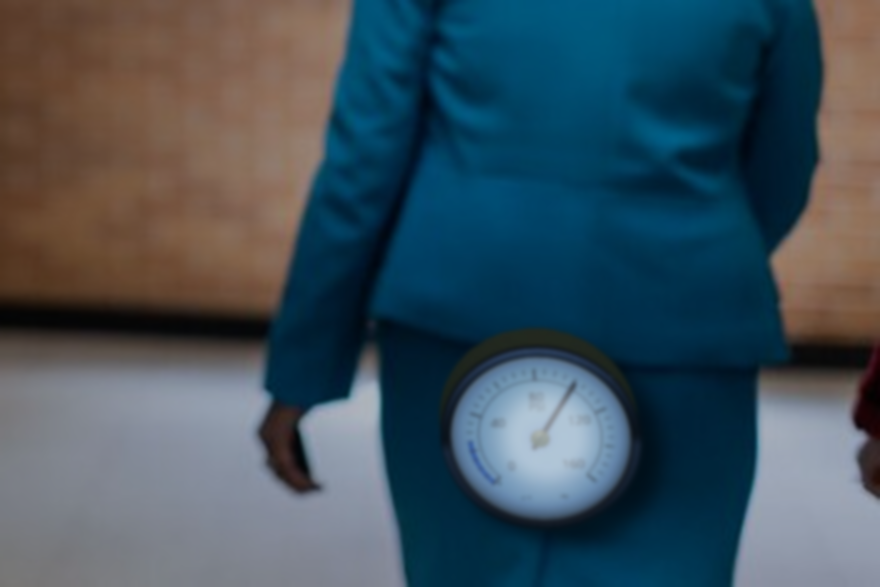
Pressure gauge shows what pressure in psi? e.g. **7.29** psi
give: **100** psi
